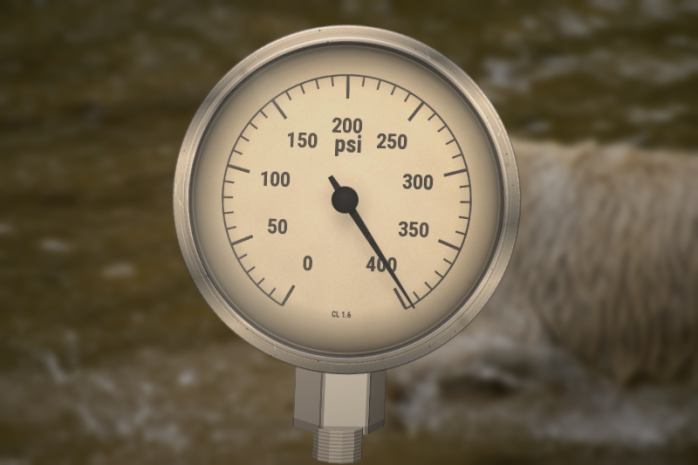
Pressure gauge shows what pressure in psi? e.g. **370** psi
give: **395** psi
